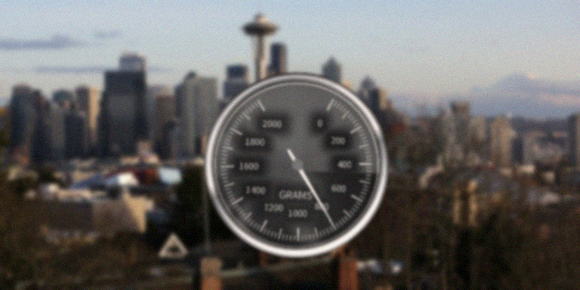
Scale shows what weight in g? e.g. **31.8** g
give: **800** g
